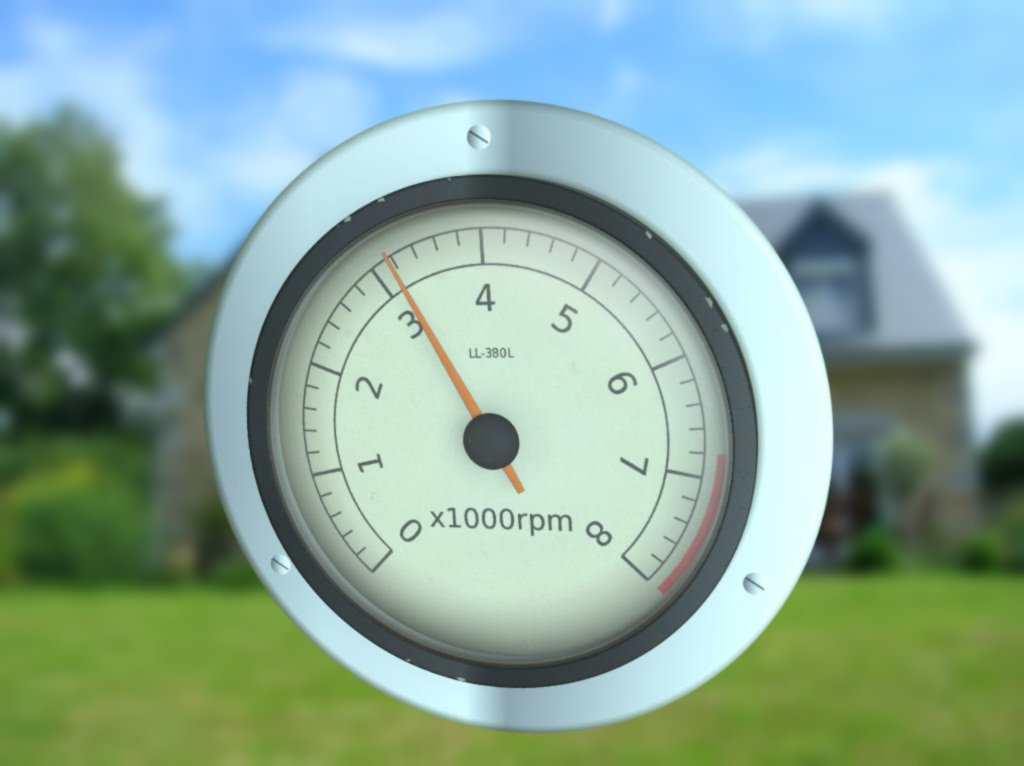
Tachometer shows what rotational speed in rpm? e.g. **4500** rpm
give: **3200** rpm
